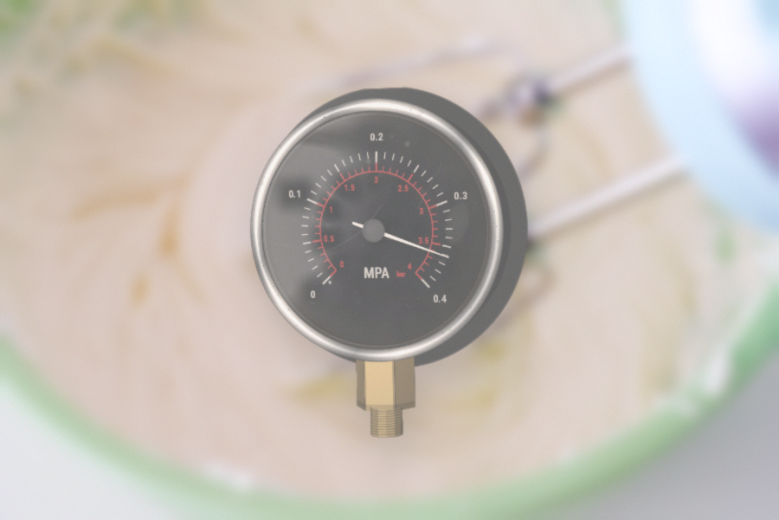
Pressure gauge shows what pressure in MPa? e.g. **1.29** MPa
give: **0.36** MPa
